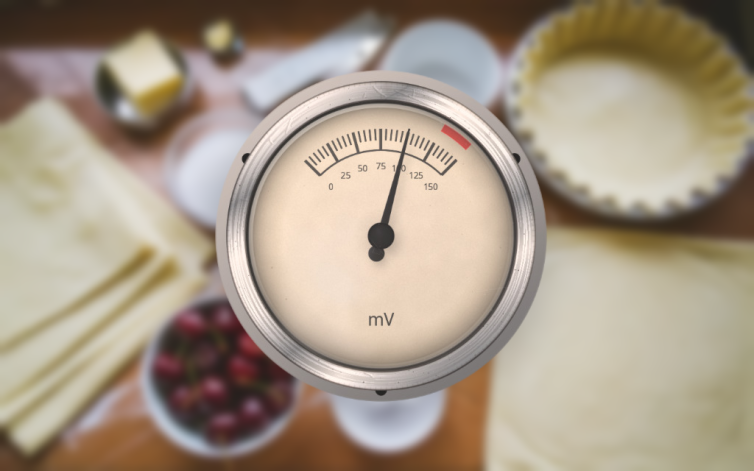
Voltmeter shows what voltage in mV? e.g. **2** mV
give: **100** mV
